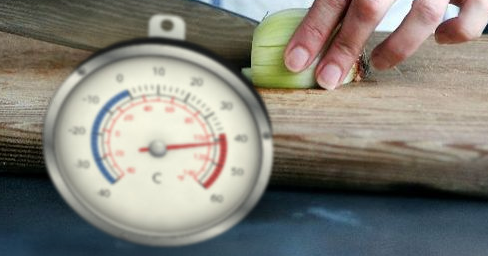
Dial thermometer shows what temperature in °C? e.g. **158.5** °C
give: **40** °C
